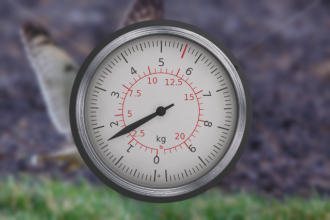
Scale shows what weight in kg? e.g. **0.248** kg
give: **1.6** kg
